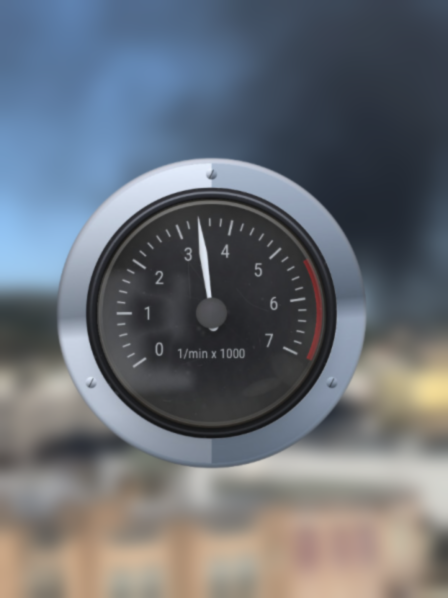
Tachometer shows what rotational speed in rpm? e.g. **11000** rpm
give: **3400** rpm
